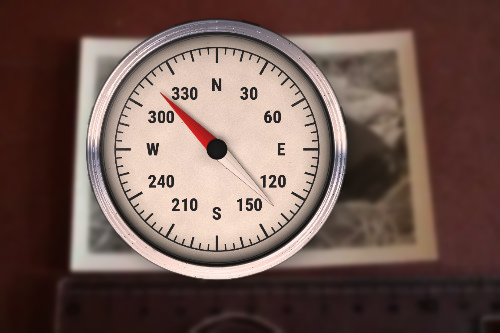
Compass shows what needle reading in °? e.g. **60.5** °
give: **315** °
